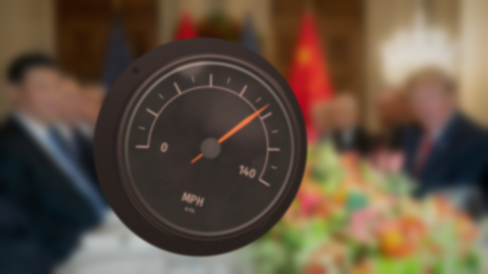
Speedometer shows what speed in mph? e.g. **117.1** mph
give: **95** mph
